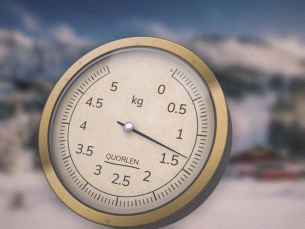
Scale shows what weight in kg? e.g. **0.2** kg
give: **1.35** kg
